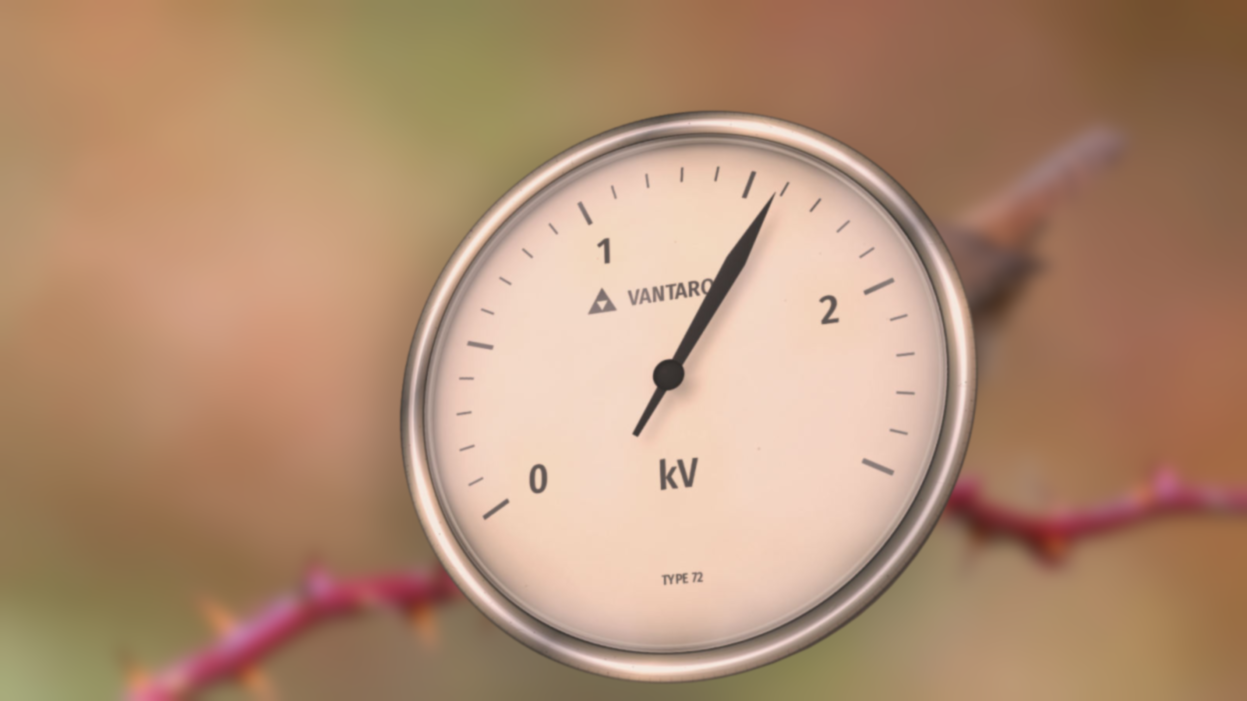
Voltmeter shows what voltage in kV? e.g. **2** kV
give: **1.6** kV
